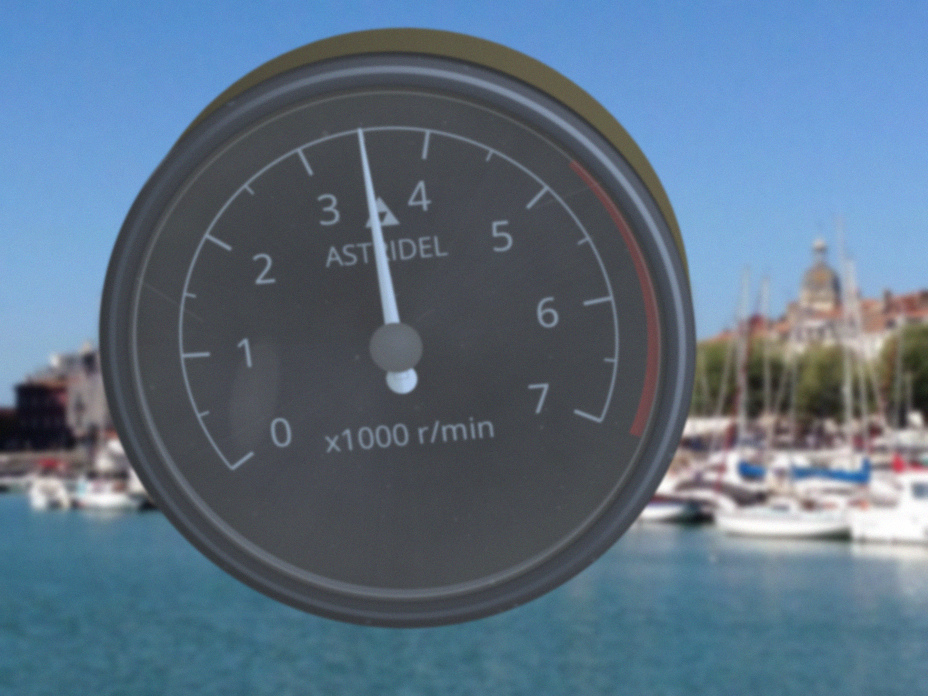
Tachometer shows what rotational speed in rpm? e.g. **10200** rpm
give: **3500** rpm
